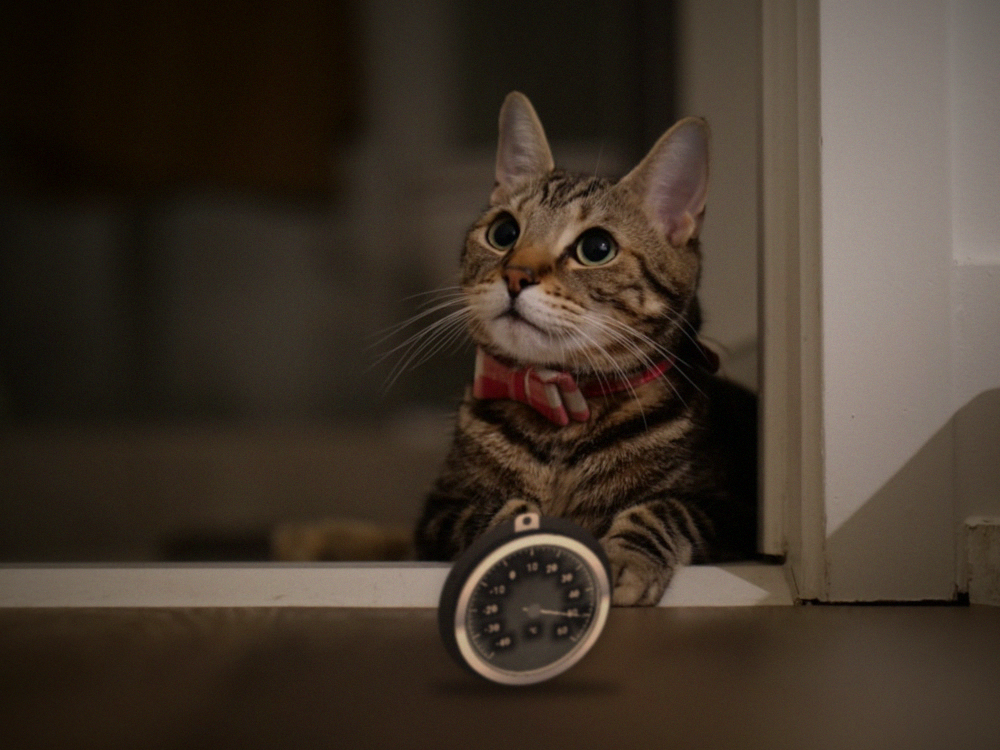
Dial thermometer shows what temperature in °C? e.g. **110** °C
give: **50** °C
